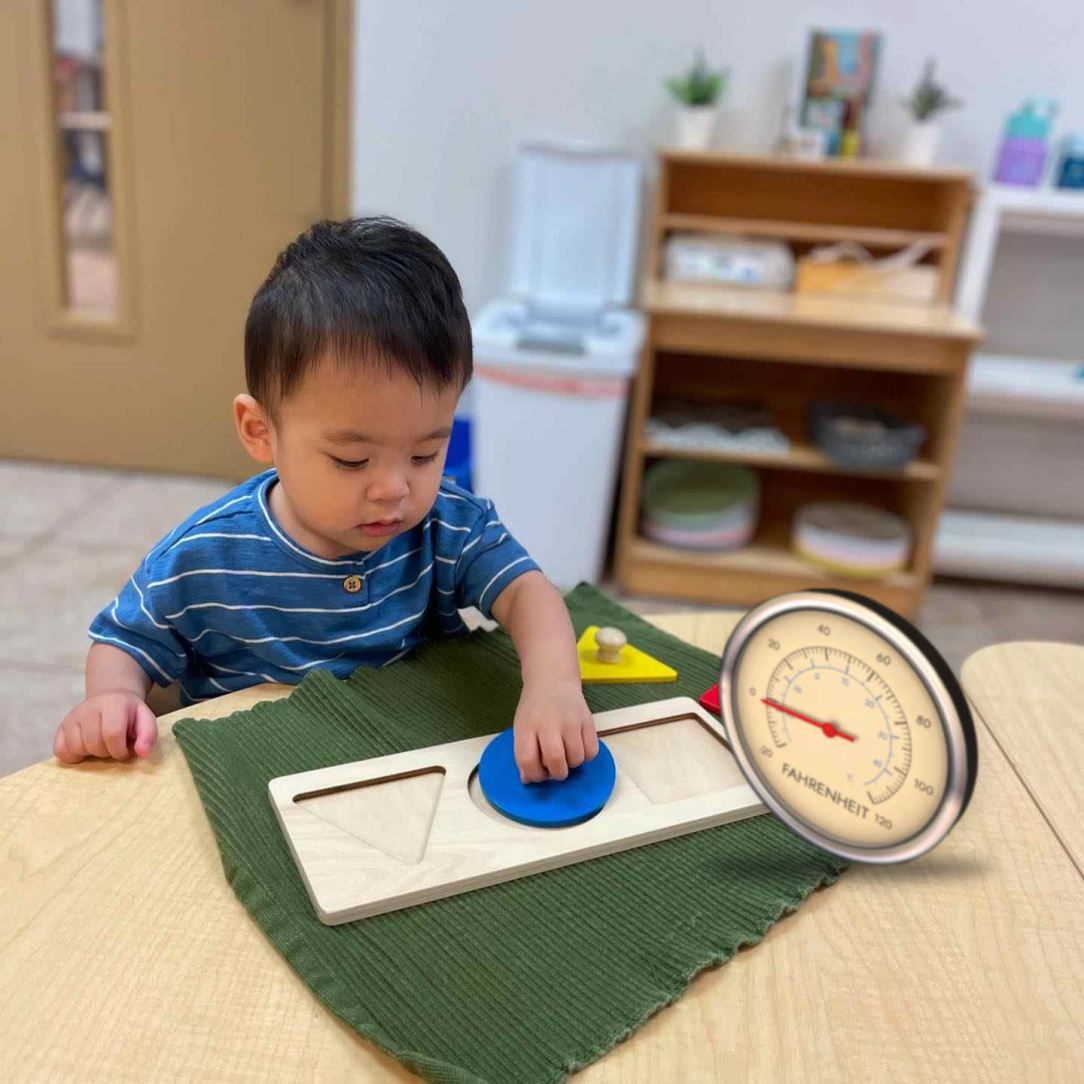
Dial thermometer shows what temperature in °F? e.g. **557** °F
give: **0** °F
